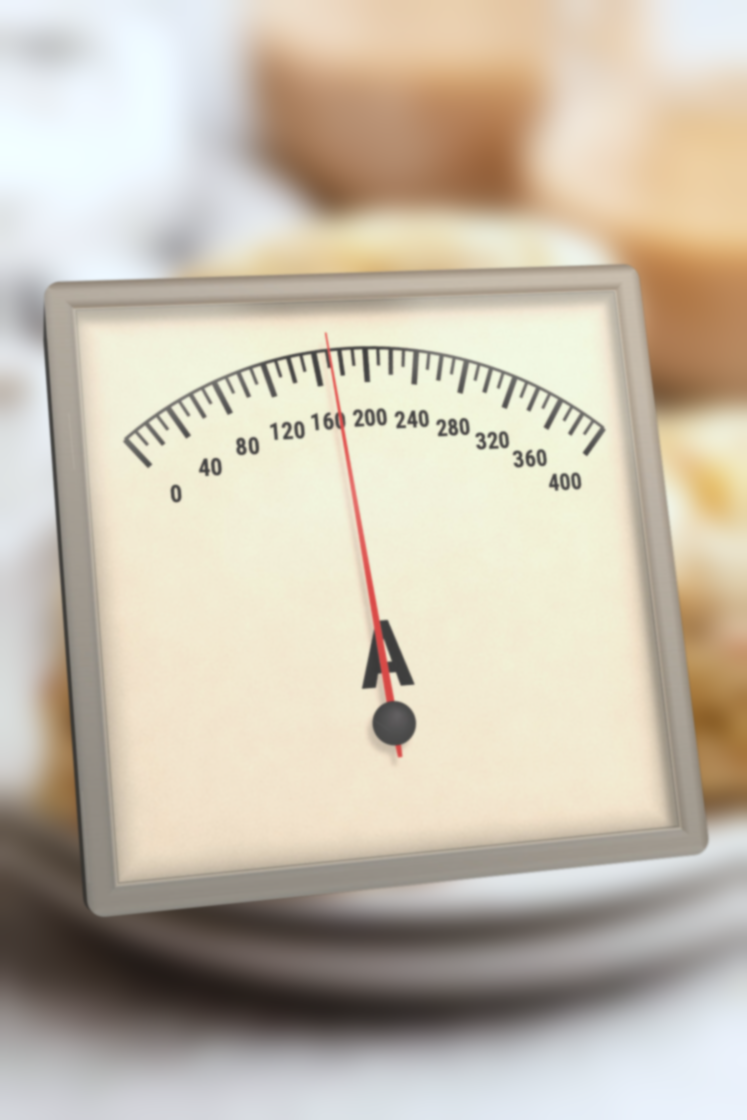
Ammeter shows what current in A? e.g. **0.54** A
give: **170** A
